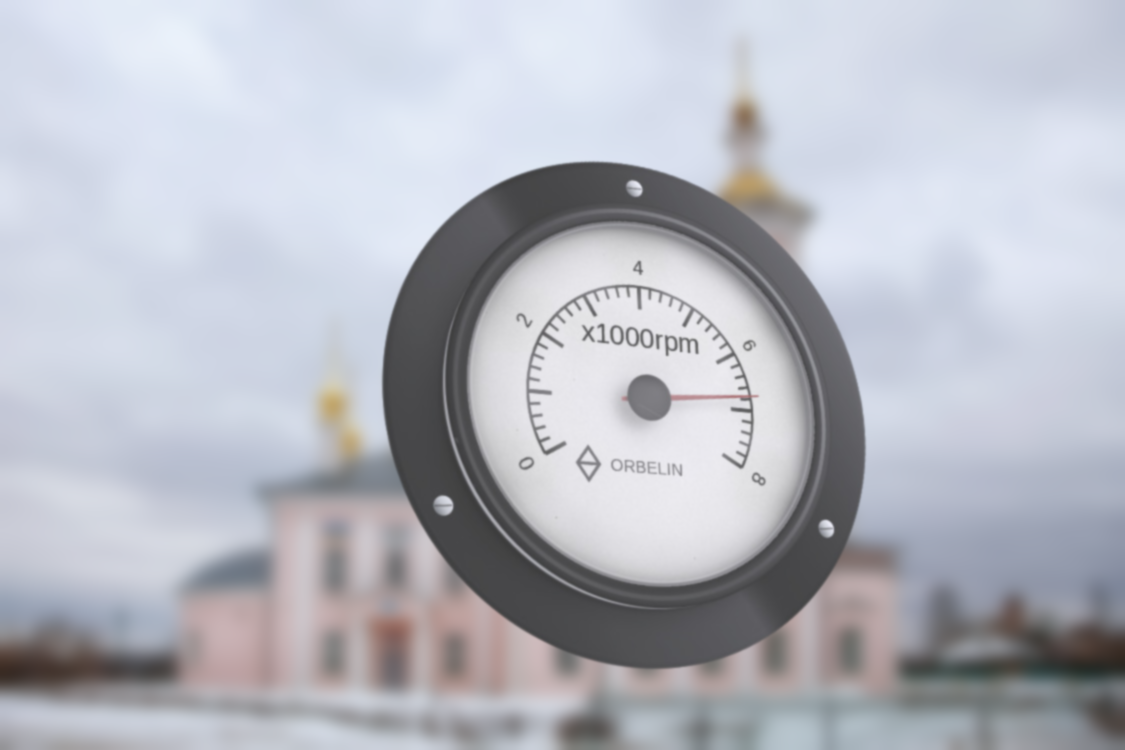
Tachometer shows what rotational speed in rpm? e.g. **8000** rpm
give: **6800** rpm
